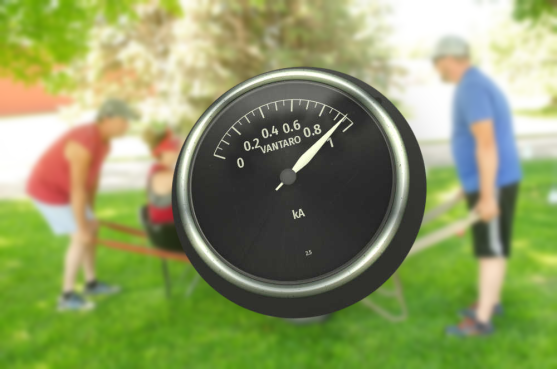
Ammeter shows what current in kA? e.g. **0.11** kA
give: **0.95** kA
